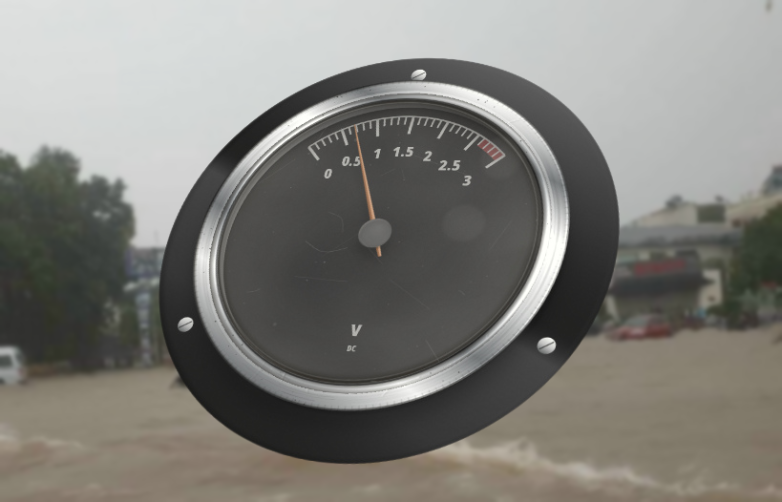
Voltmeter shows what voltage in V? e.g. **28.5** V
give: **0.7** V
